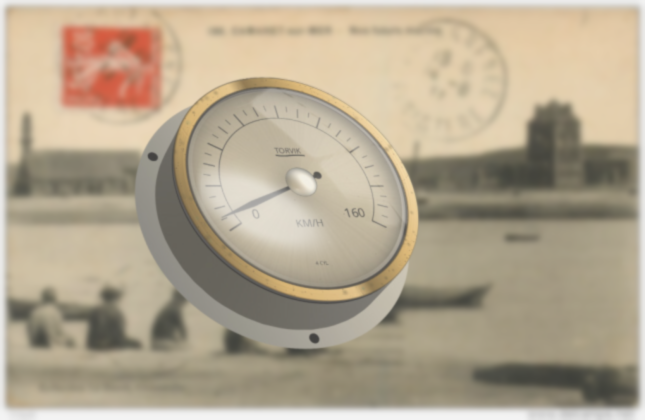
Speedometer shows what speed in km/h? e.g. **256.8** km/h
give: **5** km/h
